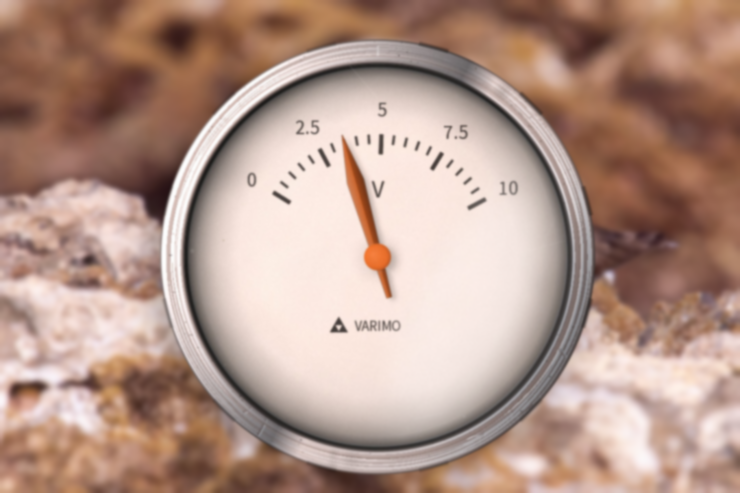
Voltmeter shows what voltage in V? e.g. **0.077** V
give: **3.5** V
